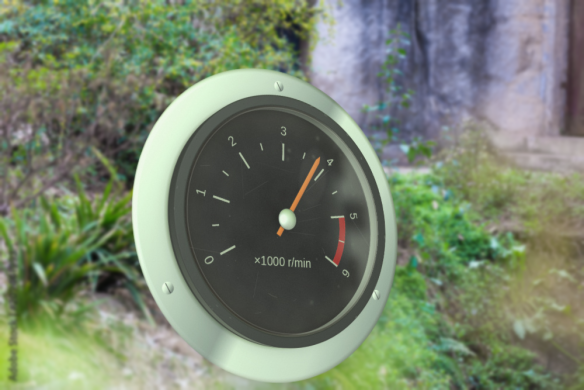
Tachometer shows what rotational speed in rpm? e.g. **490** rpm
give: **3750** rpm
